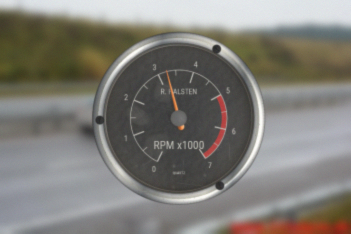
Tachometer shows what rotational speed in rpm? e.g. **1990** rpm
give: **3250** rpm
